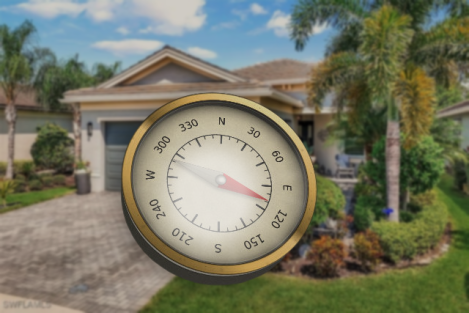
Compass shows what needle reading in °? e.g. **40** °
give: **110** °
